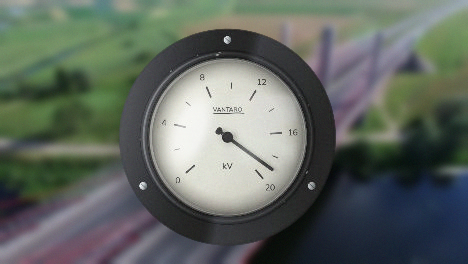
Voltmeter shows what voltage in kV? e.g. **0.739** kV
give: **19** kV
